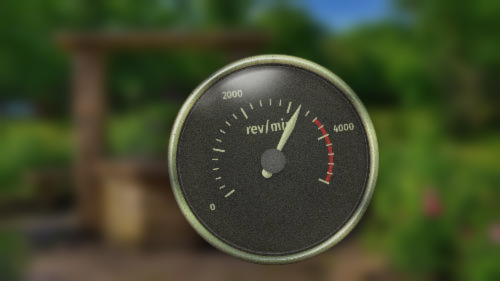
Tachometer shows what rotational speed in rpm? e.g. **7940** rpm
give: **3200** rpm
